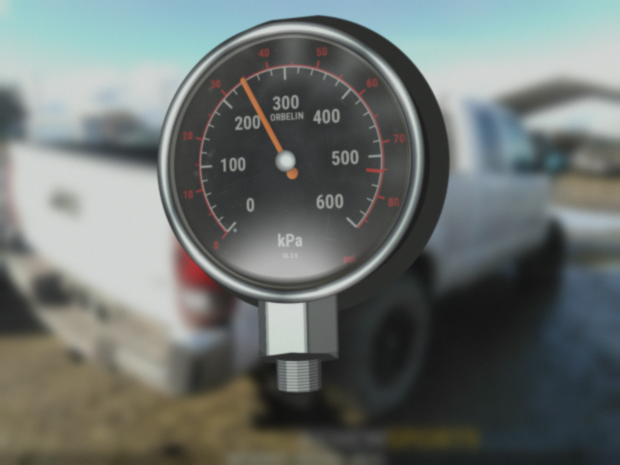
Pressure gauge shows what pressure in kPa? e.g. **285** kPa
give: **240** kPa
